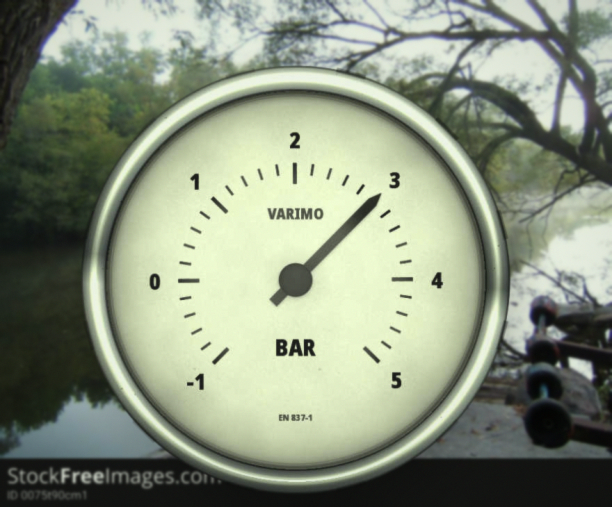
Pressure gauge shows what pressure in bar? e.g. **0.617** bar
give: **3** bar
